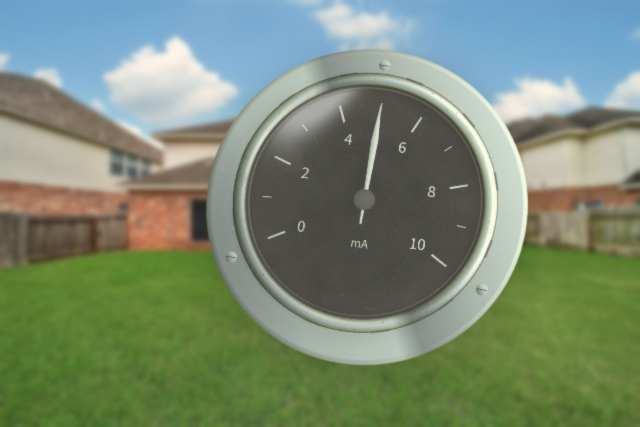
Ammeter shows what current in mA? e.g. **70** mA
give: **5** mA
